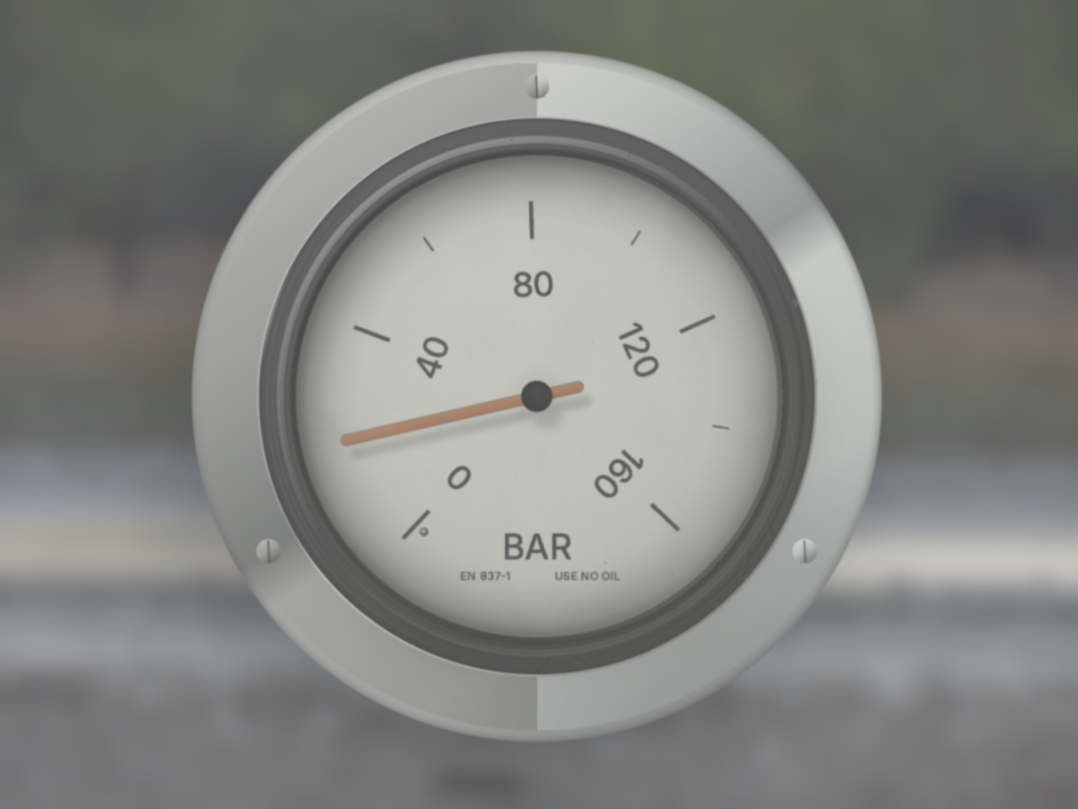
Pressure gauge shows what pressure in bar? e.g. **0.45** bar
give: **20** bar
